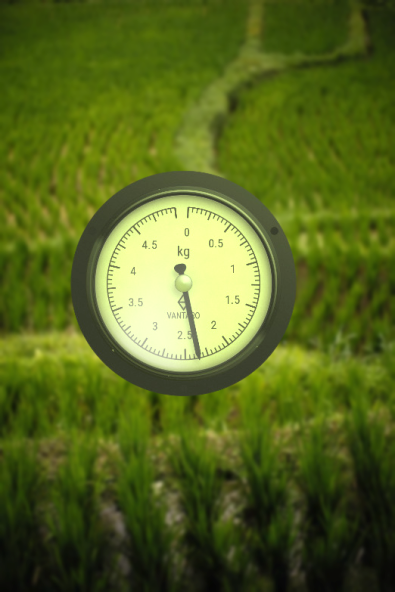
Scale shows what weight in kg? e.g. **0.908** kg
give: **2.35** kg
